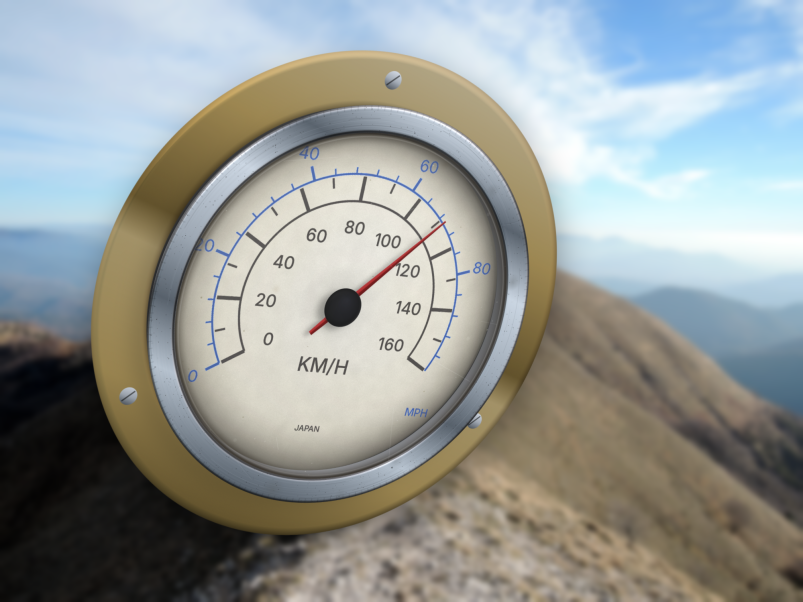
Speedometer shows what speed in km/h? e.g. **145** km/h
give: **110** km/h
